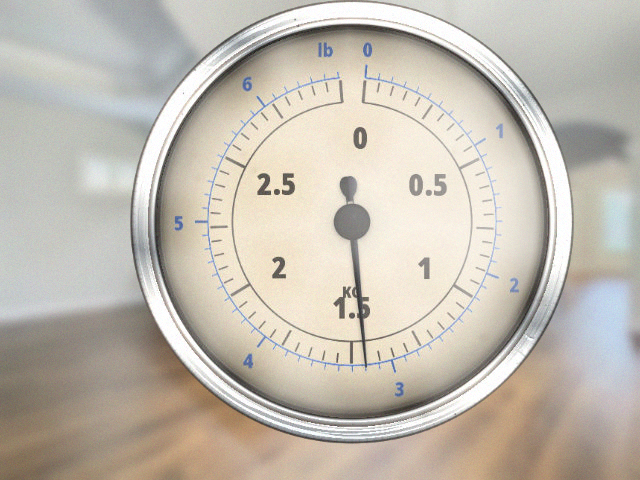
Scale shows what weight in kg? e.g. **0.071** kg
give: **1.45** kg
